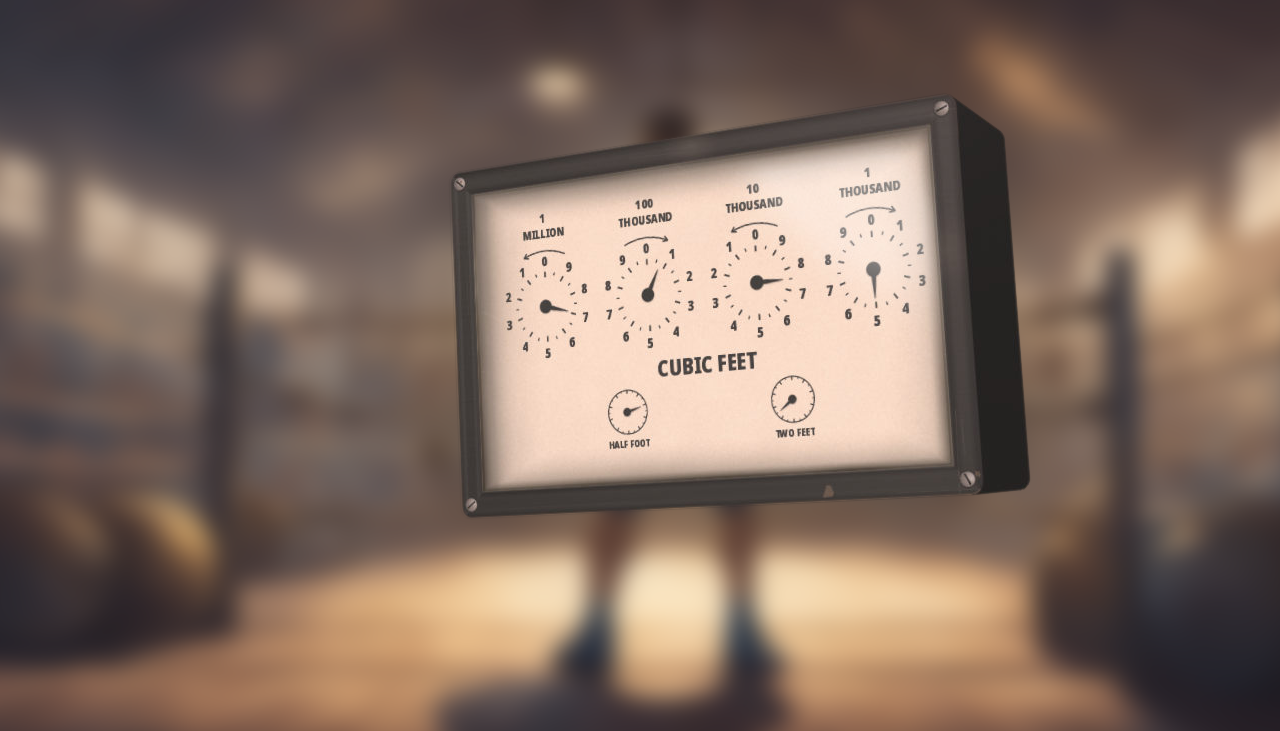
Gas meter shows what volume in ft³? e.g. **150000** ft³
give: **707500** ft³
